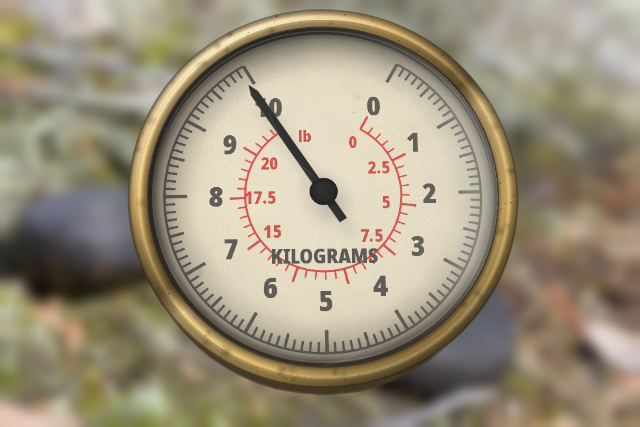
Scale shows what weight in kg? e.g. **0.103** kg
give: **9.9** kg
